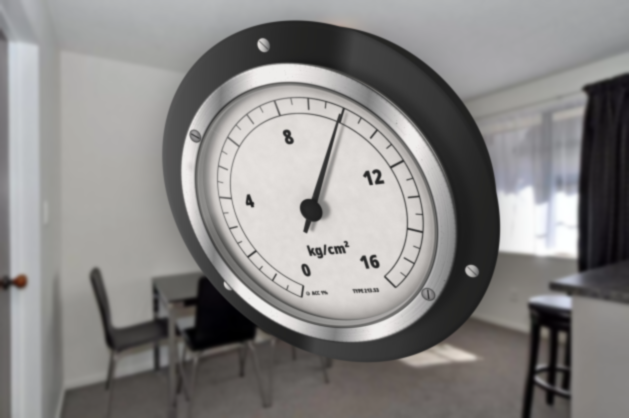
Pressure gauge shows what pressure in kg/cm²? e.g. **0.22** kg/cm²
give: **10** kg/cm²
